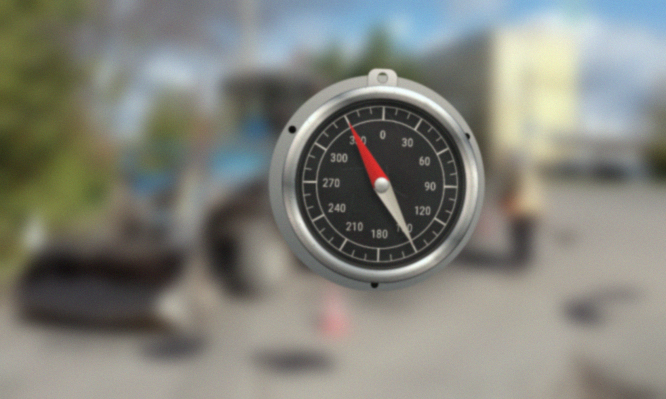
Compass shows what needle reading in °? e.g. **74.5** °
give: **330** °
